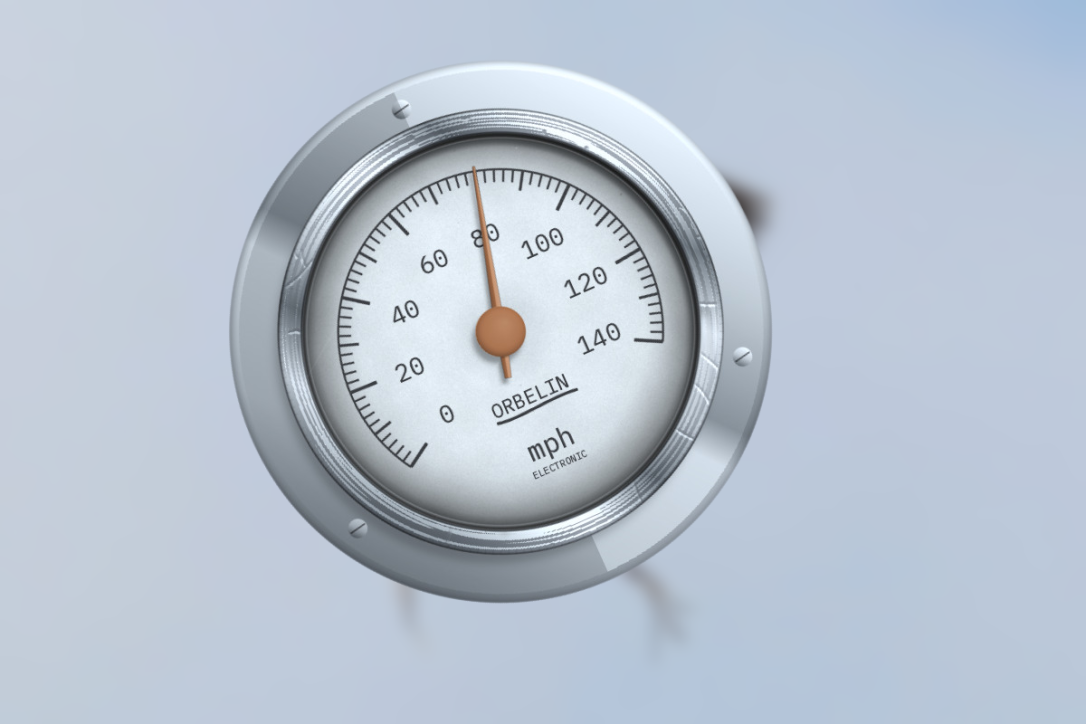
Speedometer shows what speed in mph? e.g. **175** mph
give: **80** mph
